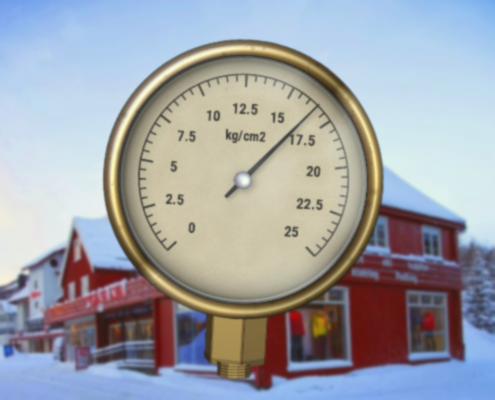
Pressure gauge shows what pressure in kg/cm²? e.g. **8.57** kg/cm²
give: **16.5** kg/cm²
